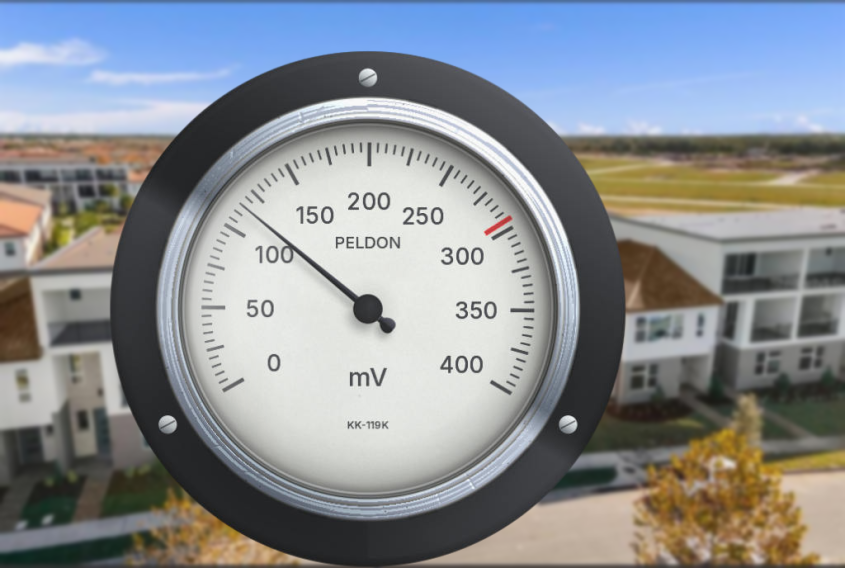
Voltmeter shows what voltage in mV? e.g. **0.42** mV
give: **115** mV
